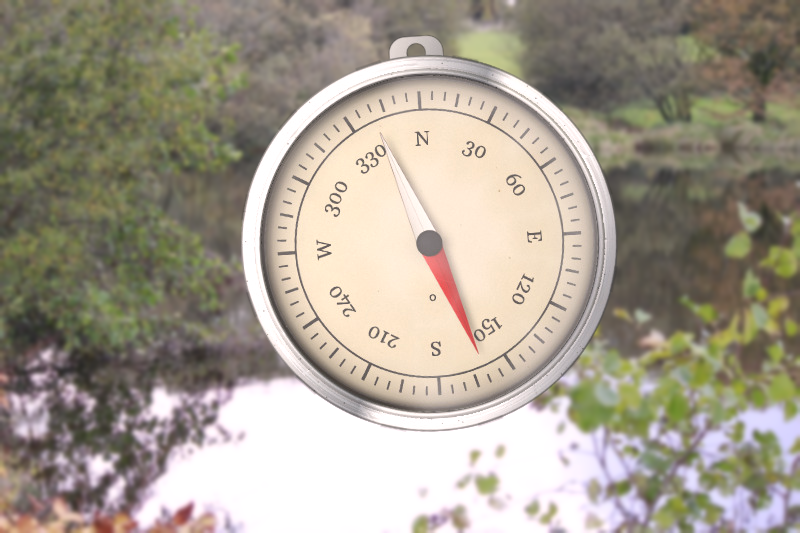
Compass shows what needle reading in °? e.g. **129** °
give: **160** °
